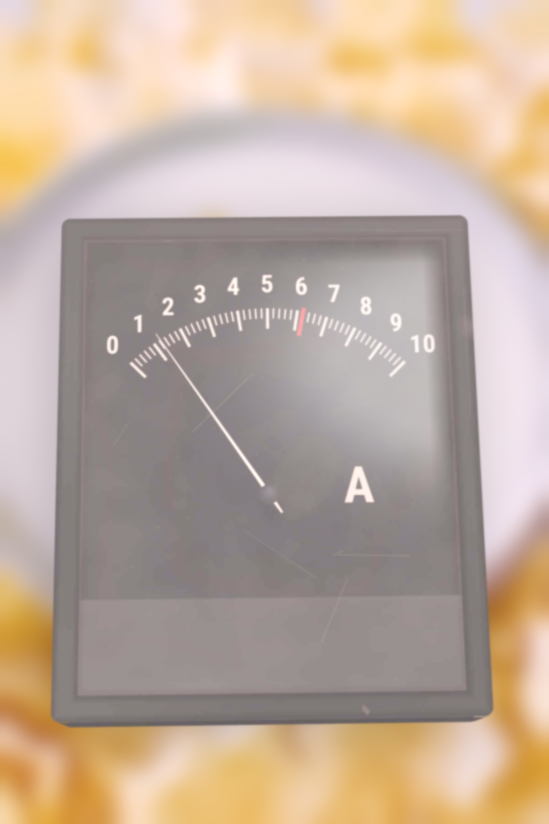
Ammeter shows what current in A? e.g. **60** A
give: **1.2** A
